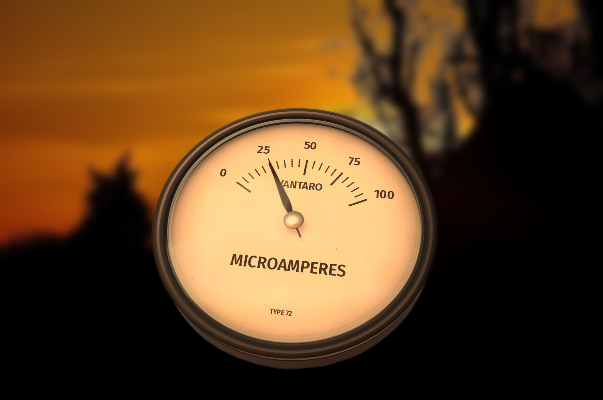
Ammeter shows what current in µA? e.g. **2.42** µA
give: **25** µA
